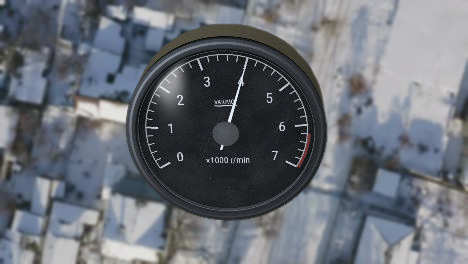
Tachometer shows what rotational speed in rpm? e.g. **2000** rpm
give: **4000** rpm
